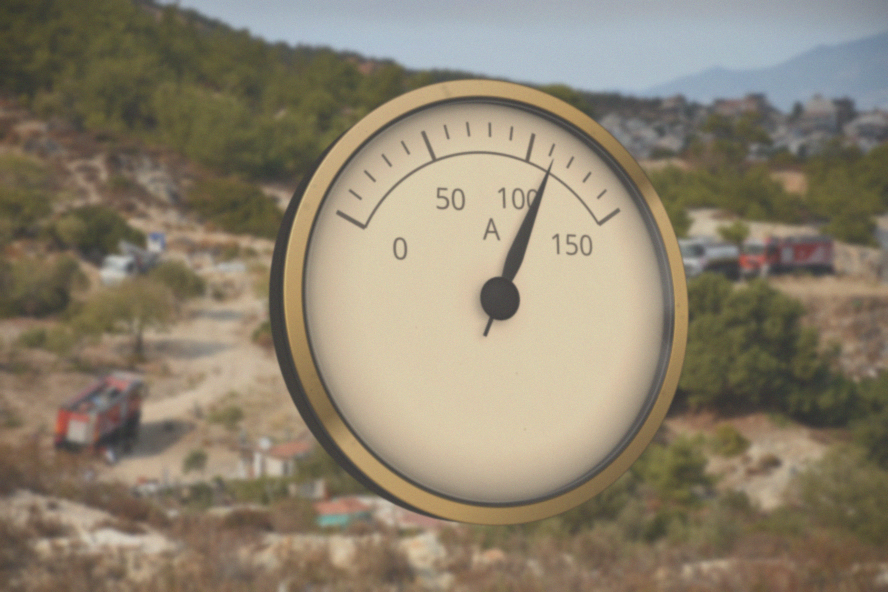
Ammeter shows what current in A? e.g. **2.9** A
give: **110** A
